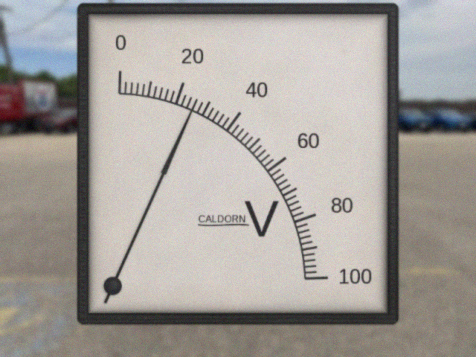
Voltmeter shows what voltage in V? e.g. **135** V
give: **26** V
